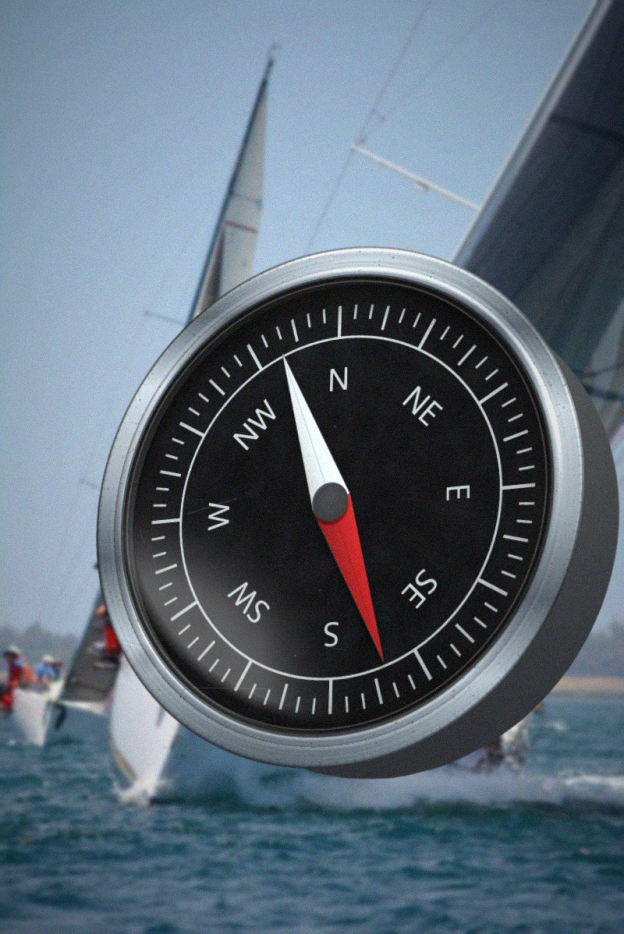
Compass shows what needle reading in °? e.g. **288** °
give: **160** °
